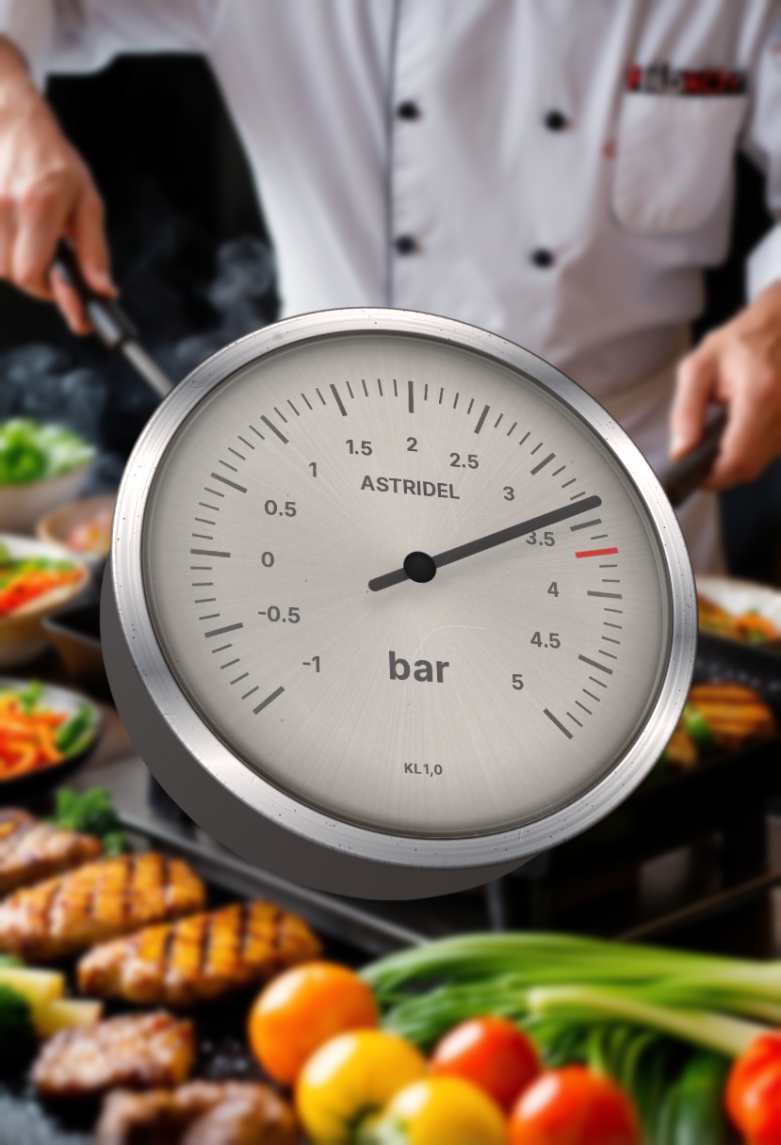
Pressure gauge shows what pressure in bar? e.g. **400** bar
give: **3.4** bar
